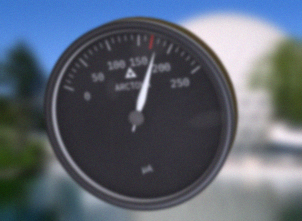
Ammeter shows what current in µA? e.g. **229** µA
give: **180** µA
